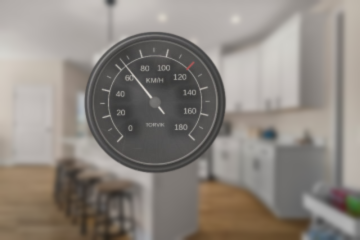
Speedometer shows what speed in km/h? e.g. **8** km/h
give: **65** km/h
